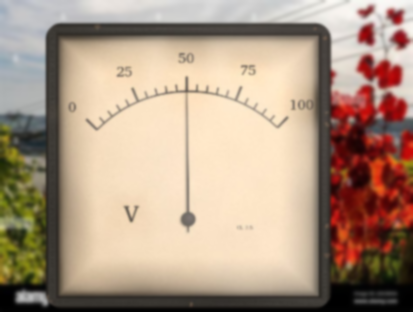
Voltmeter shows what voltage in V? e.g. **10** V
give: **50** V
